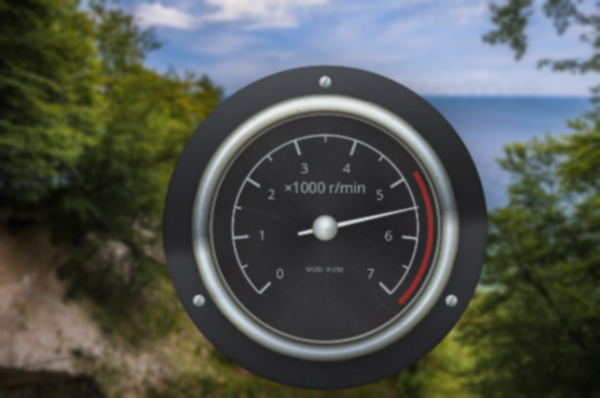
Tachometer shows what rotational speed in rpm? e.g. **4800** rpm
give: **5500** rpm
